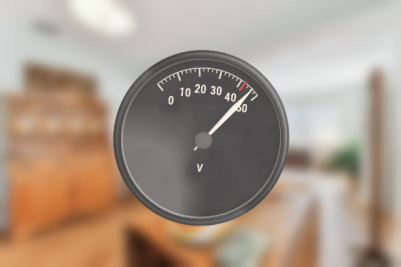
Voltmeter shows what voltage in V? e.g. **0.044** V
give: **46** V
